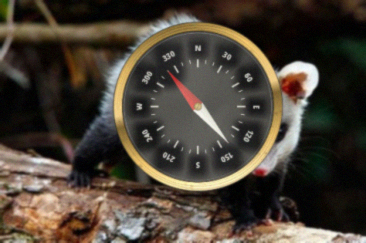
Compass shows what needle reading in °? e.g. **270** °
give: **320** °
